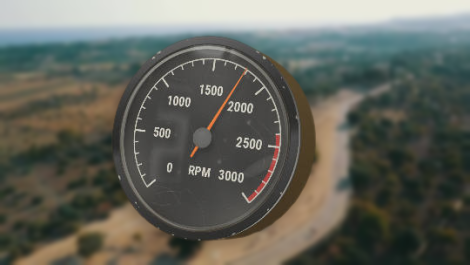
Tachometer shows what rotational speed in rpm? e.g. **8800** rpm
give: **1800** rpm
